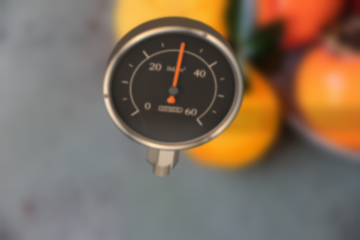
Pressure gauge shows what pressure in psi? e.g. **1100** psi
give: **30** psi
